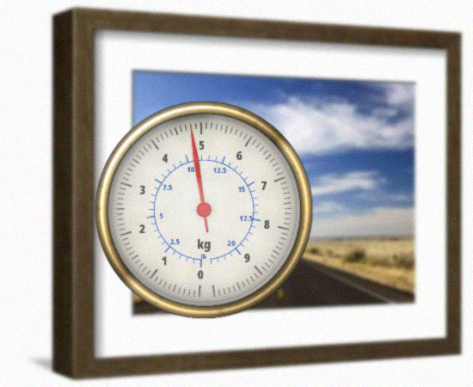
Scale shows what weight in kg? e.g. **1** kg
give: **4.8** kg
